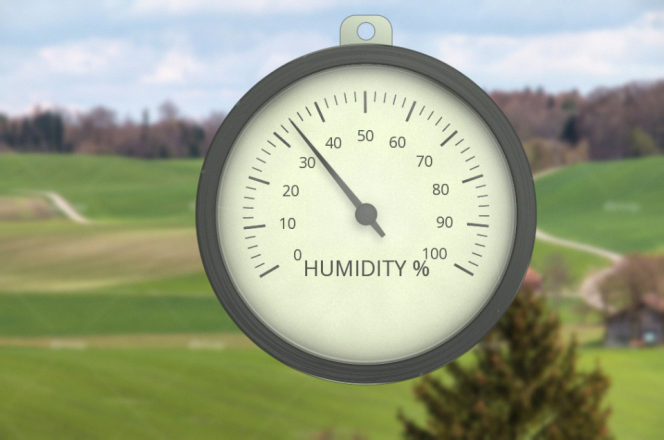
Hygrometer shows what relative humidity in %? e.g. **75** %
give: **34** %
